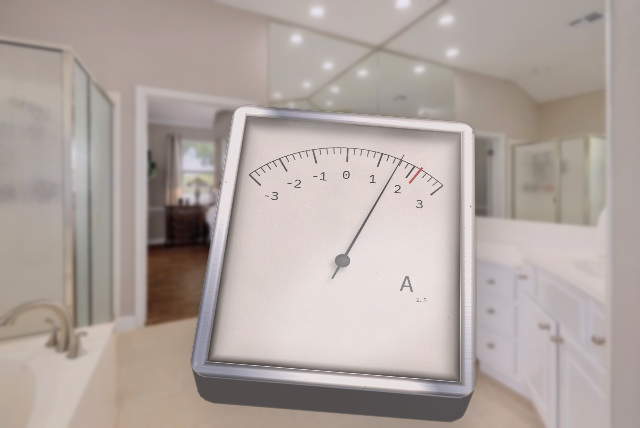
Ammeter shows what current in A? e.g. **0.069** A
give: **1.6** A
